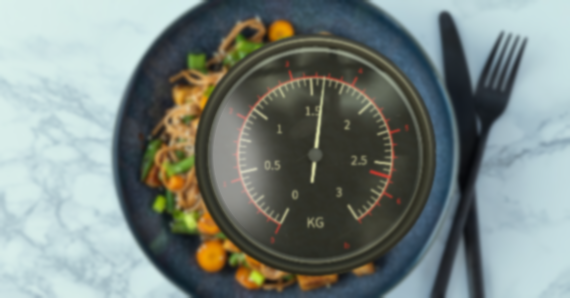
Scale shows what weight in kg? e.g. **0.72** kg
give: **1.6** kg
